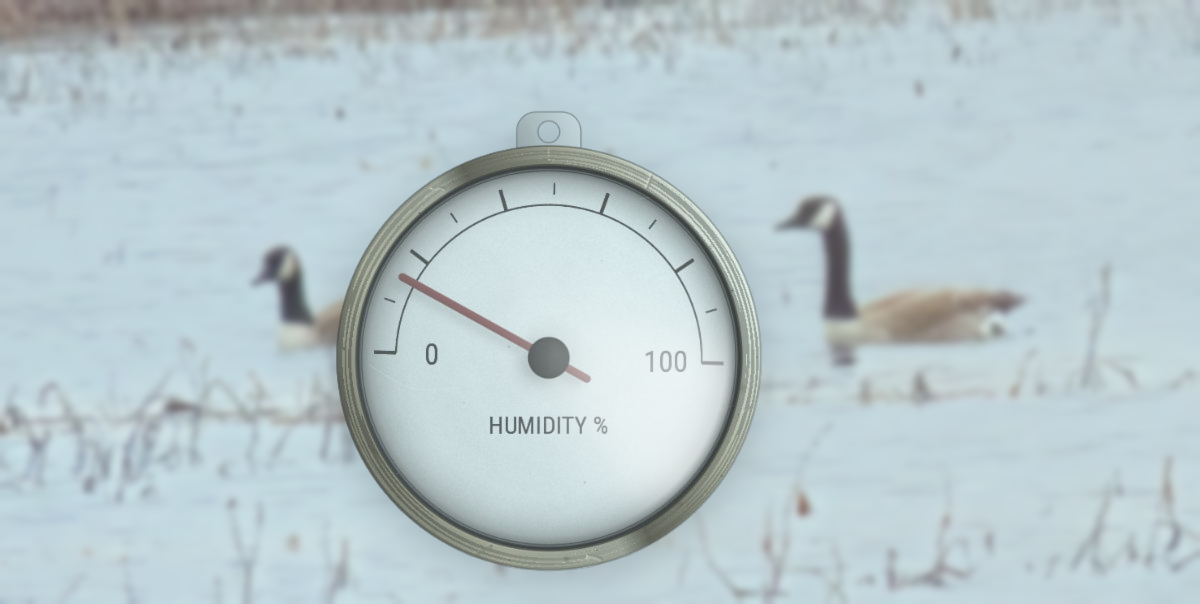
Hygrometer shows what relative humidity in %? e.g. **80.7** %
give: **15** %
